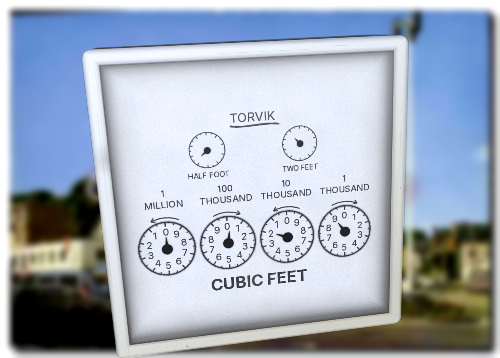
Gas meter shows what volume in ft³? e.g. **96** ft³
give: **1900** ft³
